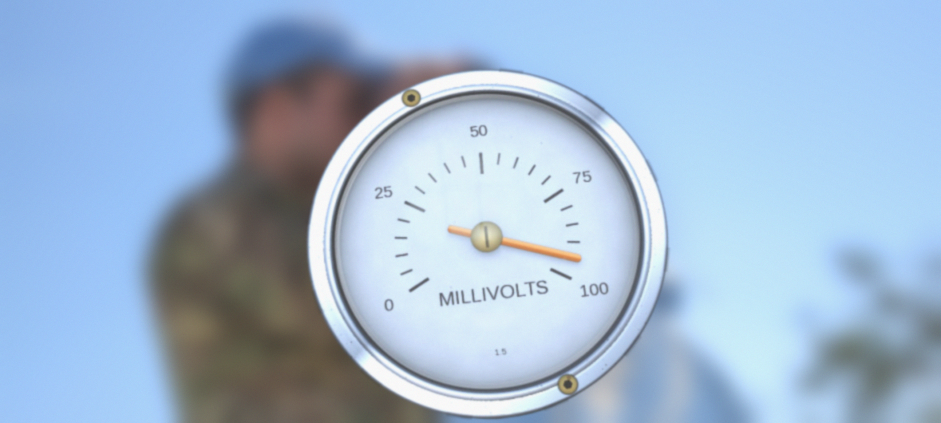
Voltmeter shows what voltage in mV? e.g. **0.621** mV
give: **95** mV
